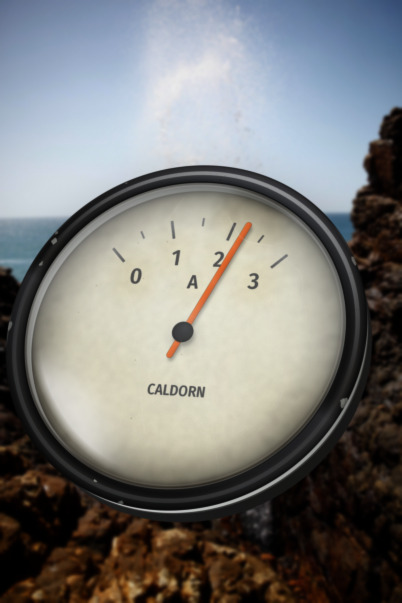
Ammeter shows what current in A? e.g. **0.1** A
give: **2.25** A
